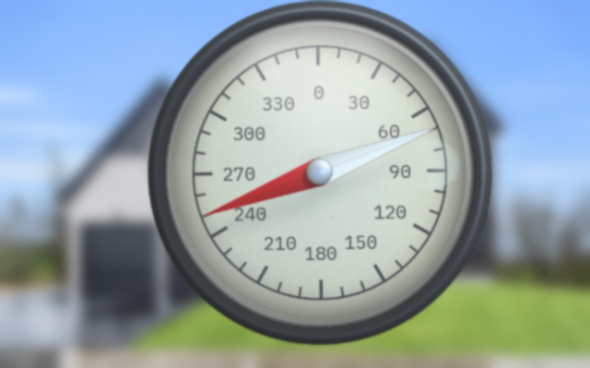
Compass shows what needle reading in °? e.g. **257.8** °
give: **250** °
